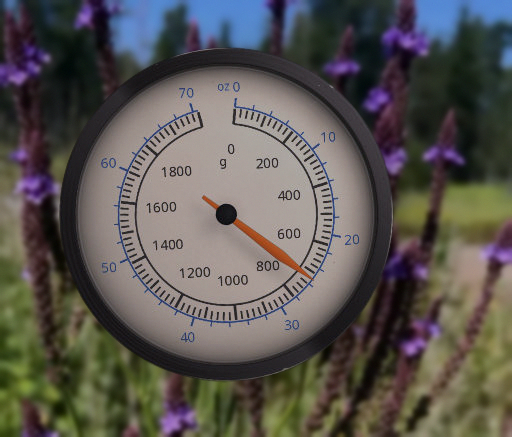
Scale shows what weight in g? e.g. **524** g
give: **720** g
